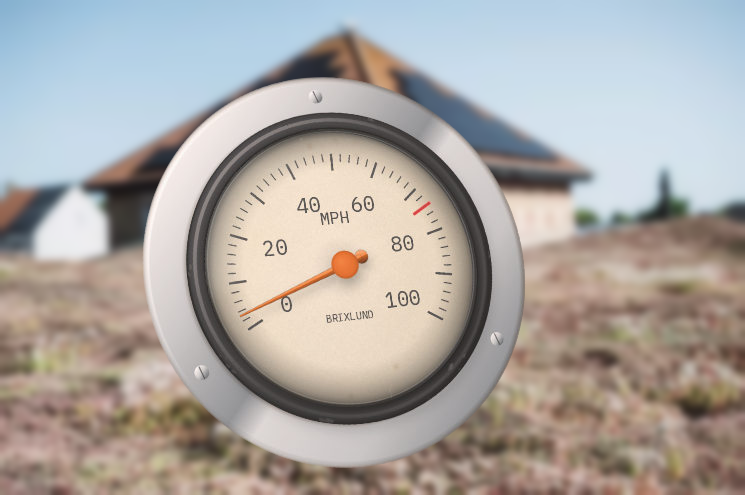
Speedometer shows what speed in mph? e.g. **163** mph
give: **3** mph
